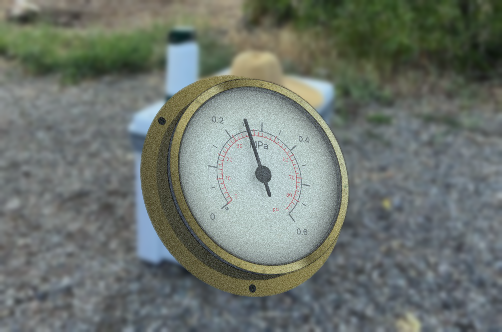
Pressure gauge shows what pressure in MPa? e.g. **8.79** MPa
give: **0.25** MPa
